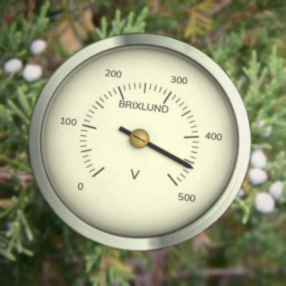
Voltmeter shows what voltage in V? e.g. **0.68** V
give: **460** V
